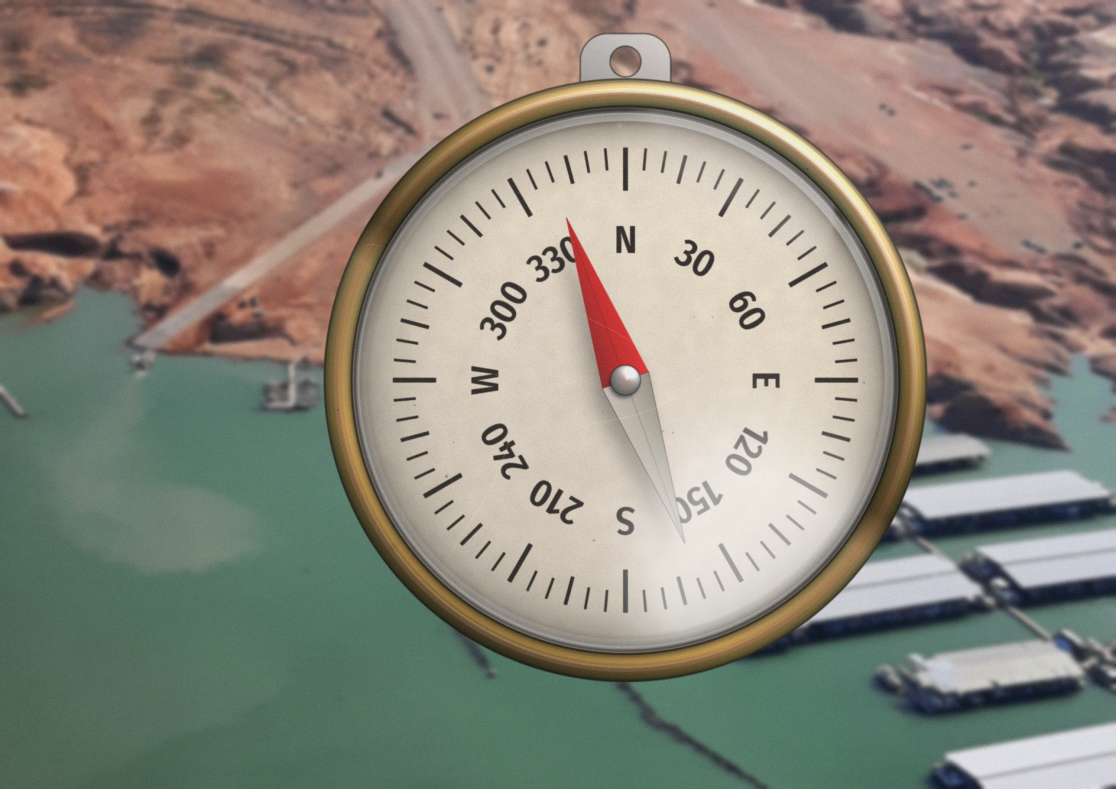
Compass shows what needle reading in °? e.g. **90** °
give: **340** °
